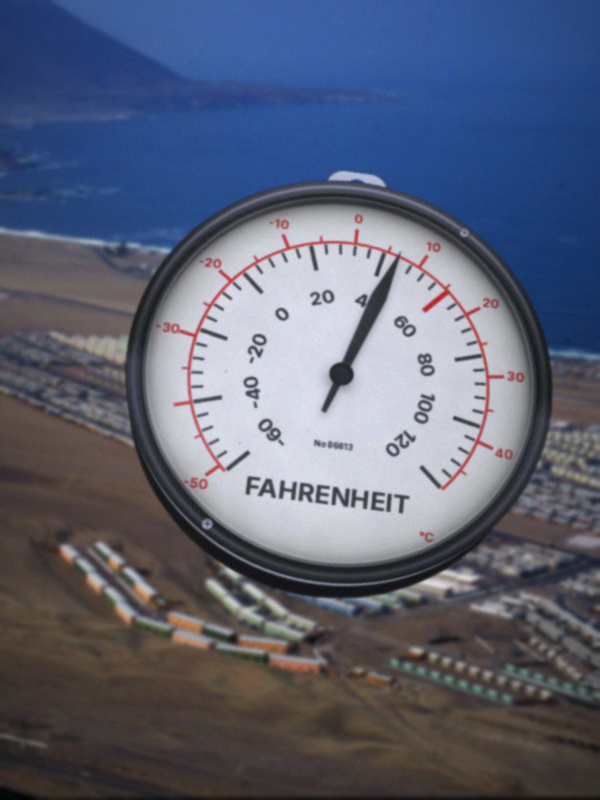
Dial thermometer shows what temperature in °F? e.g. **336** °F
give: **44** °F
